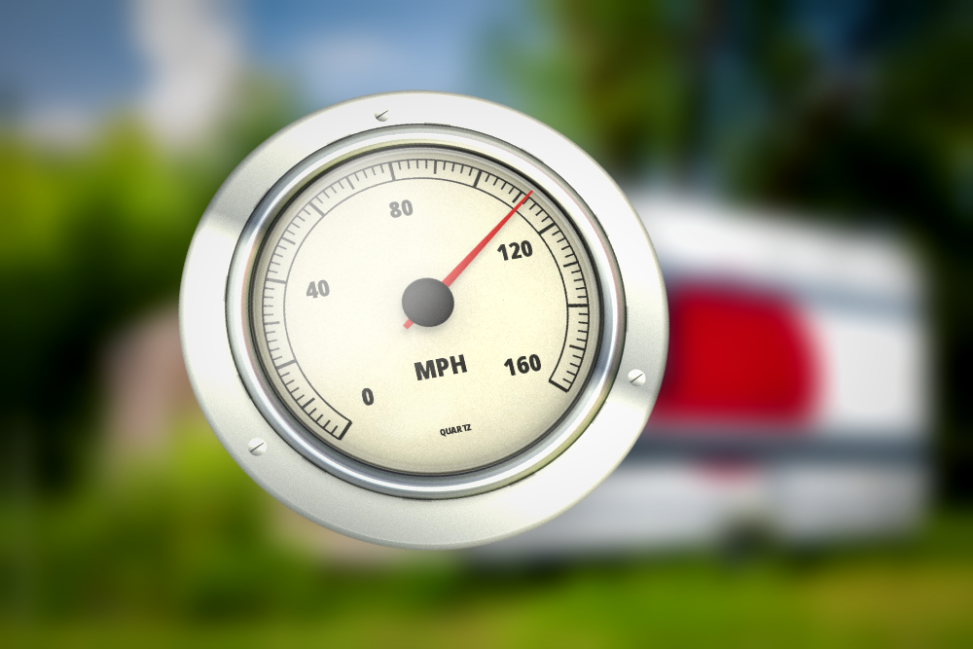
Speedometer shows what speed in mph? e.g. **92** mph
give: **112** mph
